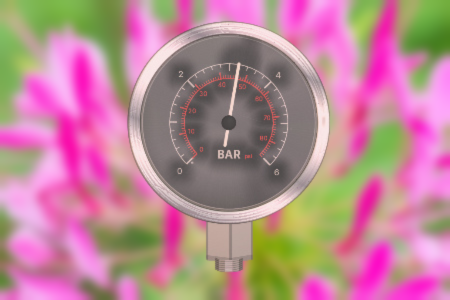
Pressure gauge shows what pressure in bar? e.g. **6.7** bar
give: **3.2** bar
